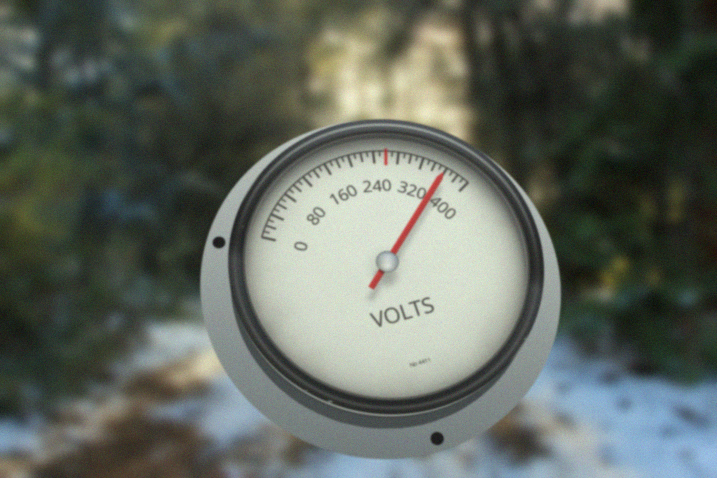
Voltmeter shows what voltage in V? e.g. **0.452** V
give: **360** V
